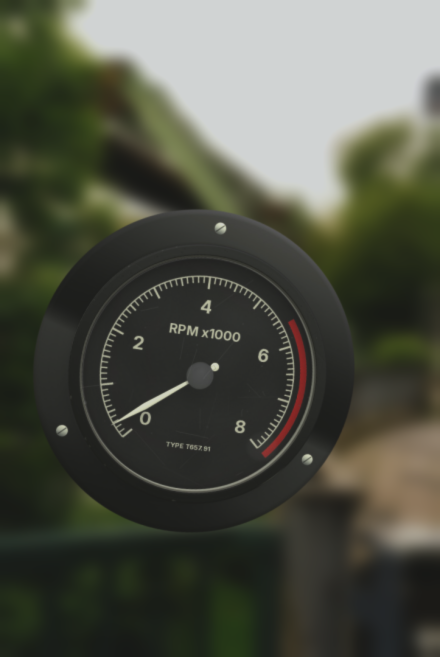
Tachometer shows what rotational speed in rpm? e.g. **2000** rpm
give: **300** rpm
